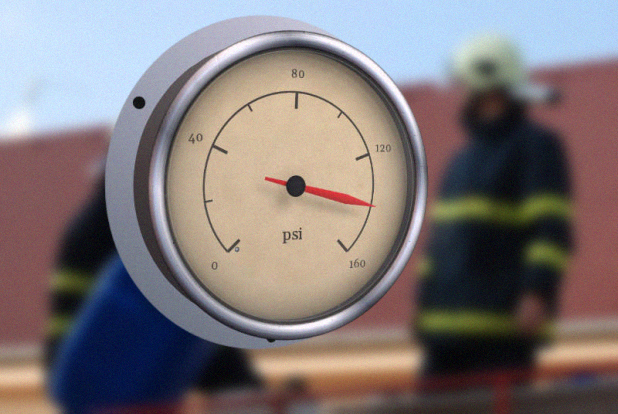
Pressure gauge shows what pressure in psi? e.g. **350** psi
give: **140** psi
